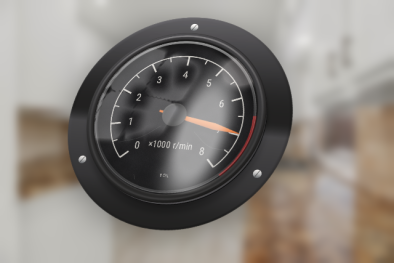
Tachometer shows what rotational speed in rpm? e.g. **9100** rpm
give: **7000** rpm
